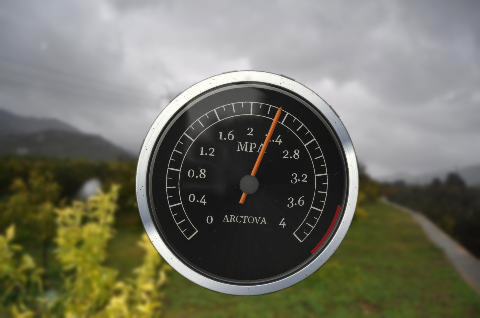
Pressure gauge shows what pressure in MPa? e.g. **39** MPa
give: **2.3** MPa
